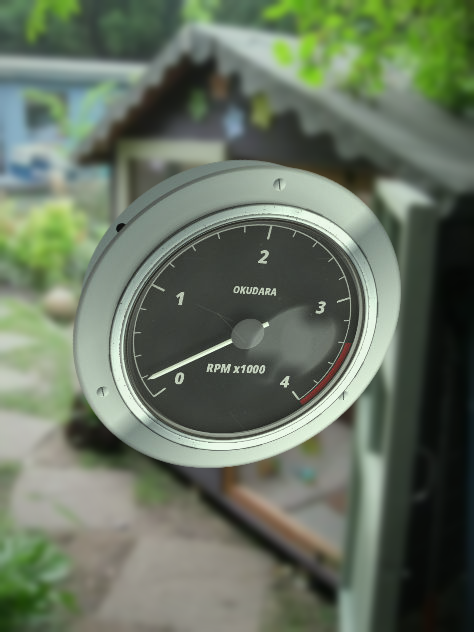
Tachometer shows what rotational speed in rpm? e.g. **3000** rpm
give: **200** rpm
